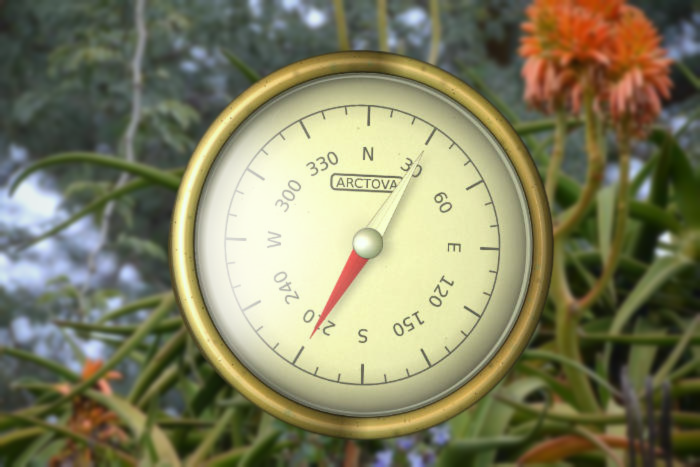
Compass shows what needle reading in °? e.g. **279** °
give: **210** °
